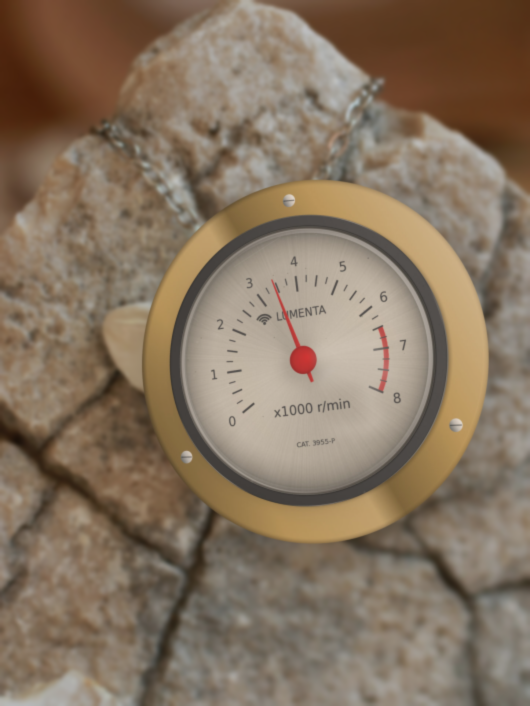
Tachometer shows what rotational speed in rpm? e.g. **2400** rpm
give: **3500** rpm
